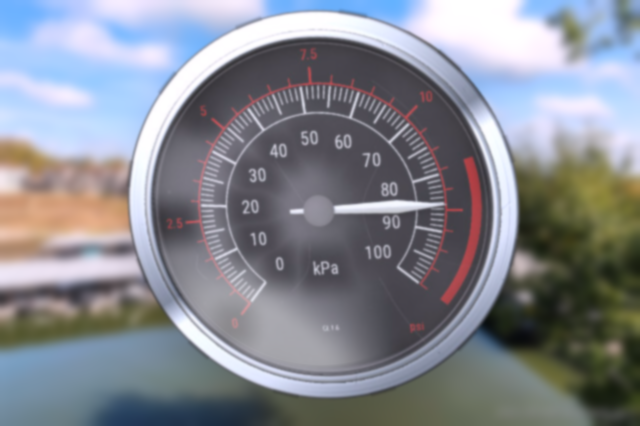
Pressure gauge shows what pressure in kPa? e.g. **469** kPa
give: **85** kPa
